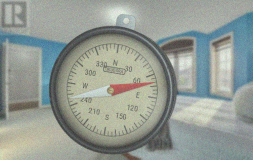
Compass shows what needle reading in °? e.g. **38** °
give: **70** °
